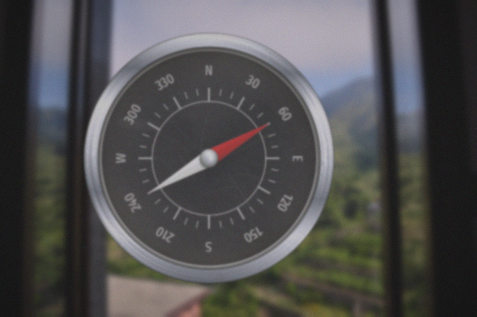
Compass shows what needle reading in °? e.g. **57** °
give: **60** °
